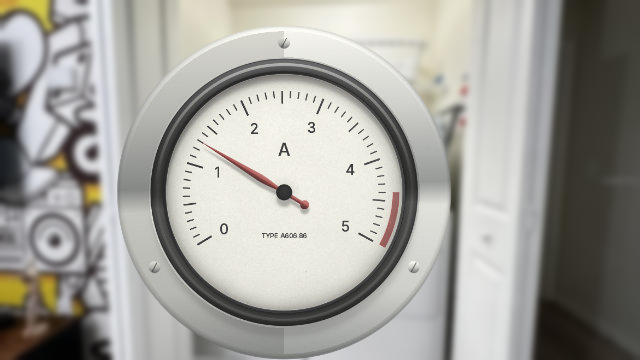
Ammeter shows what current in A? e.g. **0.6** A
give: **1.3** A
